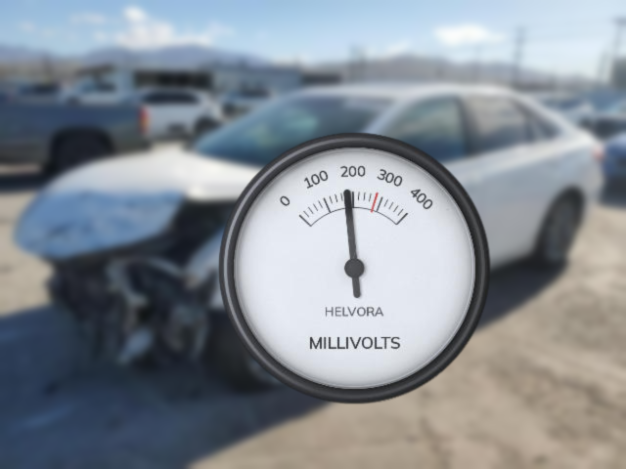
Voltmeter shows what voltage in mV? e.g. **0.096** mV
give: **180** mV
